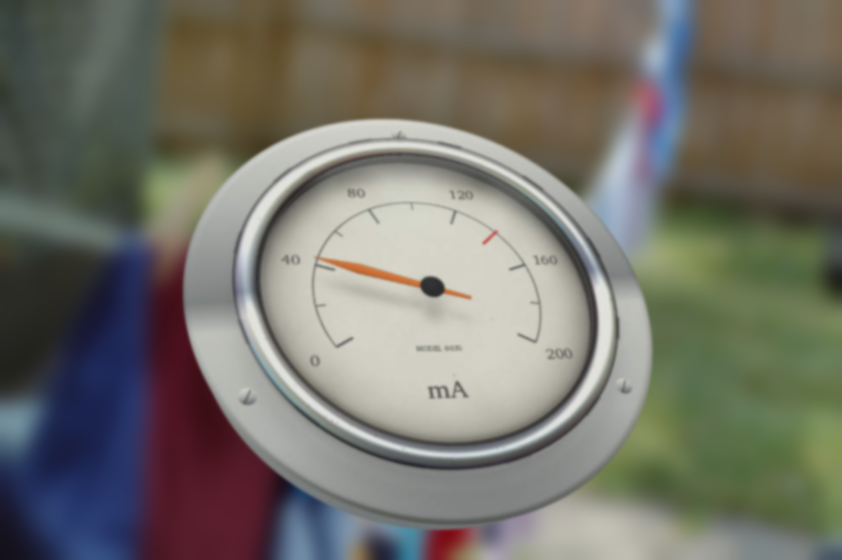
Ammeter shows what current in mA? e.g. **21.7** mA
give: **40** mA
